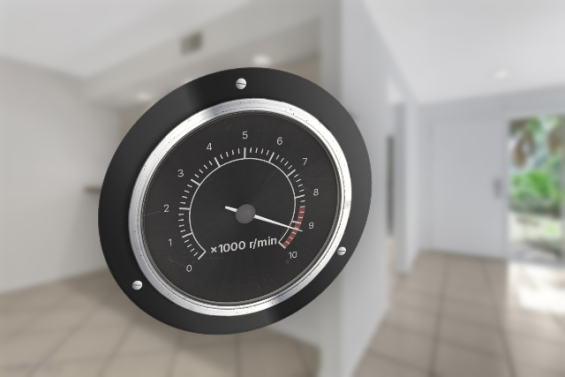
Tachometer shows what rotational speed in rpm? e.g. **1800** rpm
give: **9200** rpm
